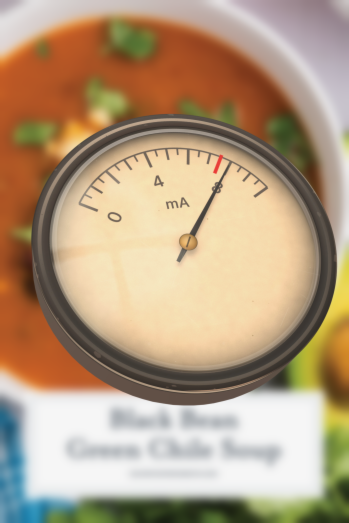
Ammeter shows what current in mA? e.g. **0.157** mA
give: **8** mA
